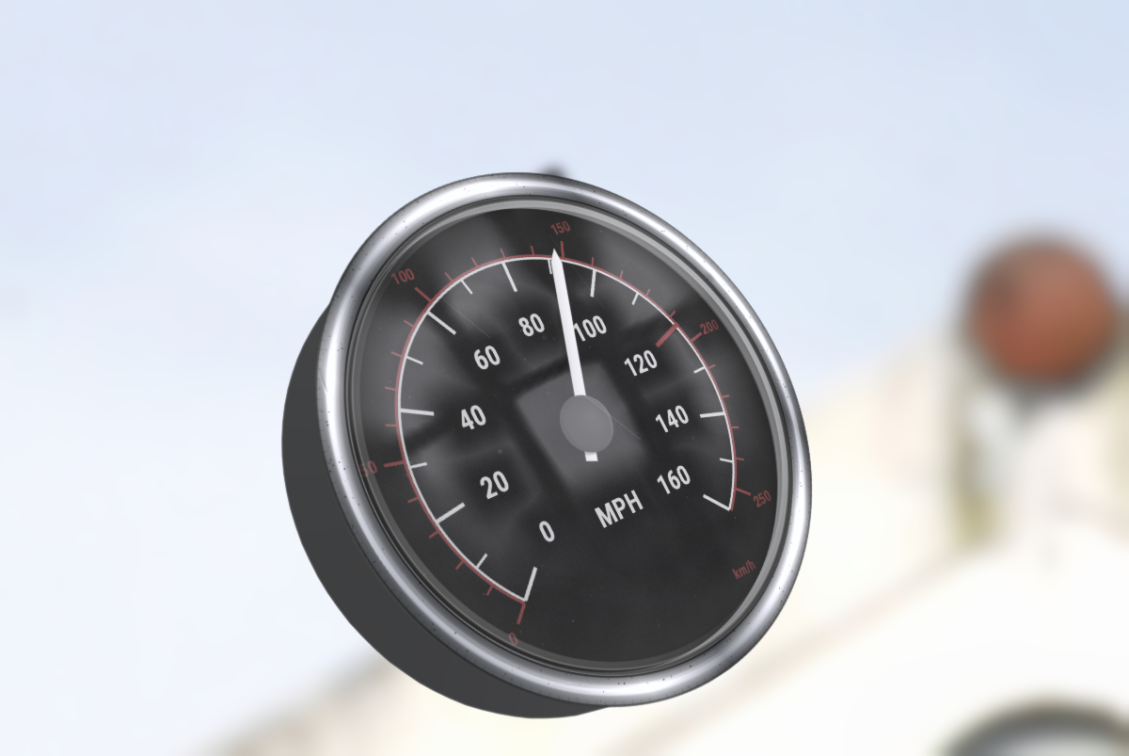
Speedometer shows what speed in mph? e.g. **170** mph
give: **90** mph
